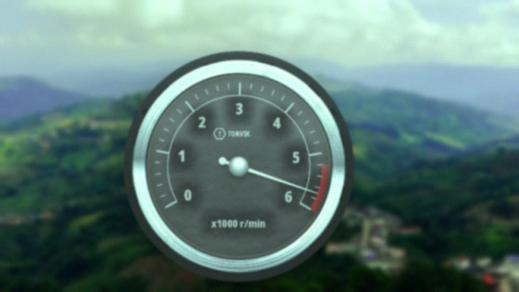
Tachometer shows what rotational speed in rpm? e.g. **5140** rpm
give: **5700** rpm
